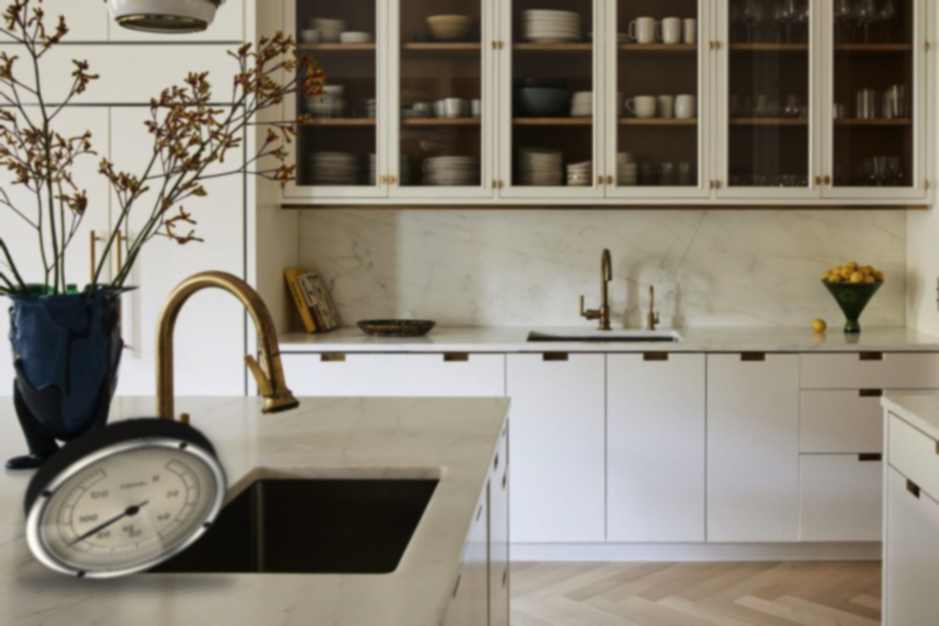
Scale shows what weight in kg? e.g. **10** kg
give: **90** kg
